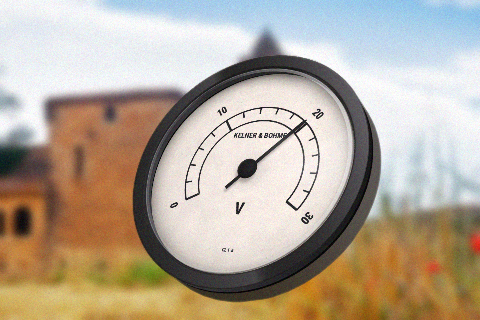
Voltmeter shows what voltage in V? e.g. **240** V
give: **20** V
